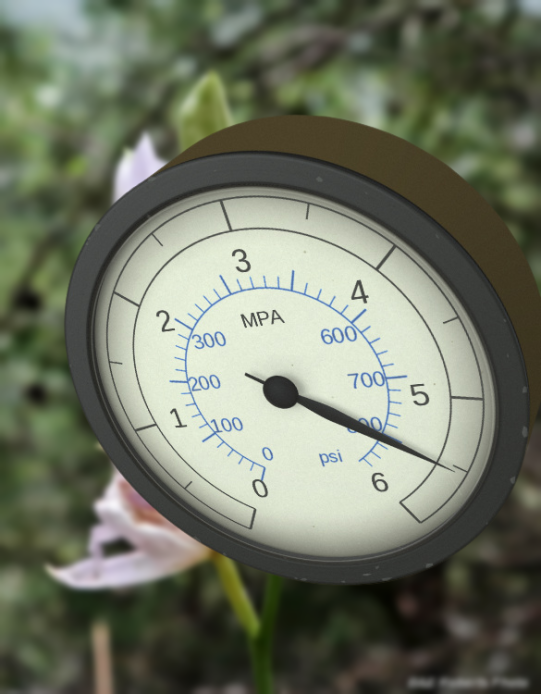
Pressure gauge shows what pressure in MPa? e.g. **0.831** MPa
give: **5.5** MPa
